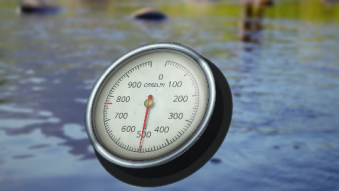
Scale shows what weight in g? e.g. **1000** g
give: **500** g
